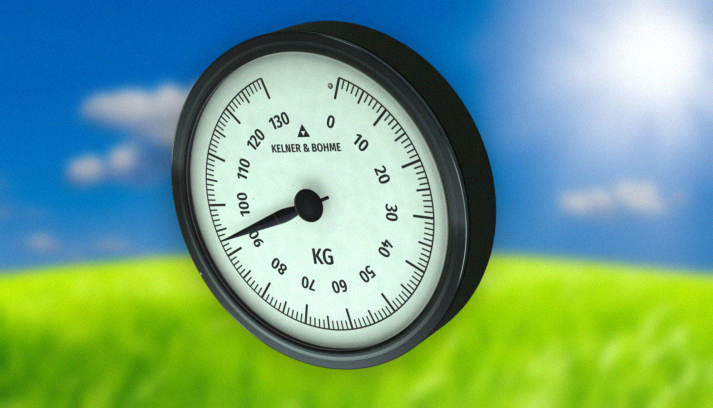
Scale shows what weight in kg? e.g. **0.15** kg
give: **93** kg
